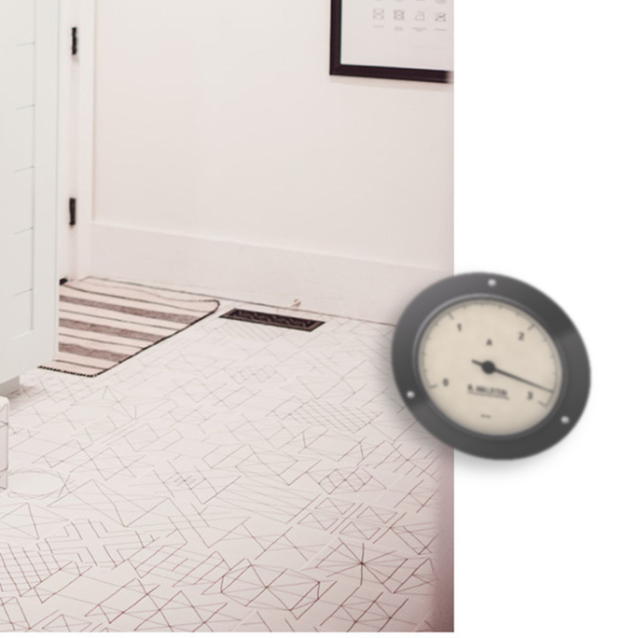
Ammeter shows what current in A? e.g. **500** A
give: **2.8** A
